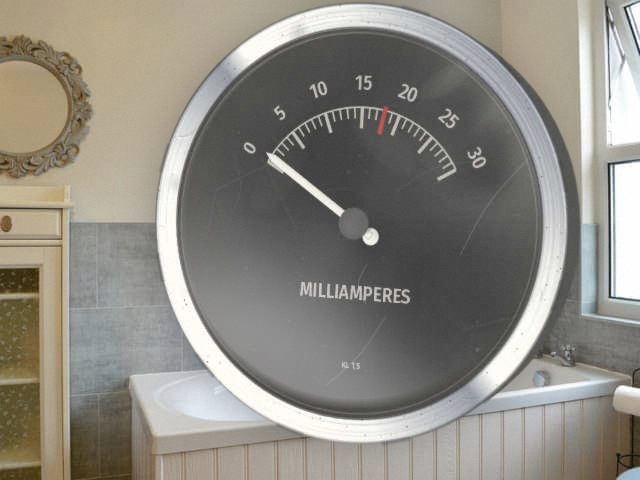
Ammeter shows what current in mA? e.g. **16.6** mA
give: **1** mA
